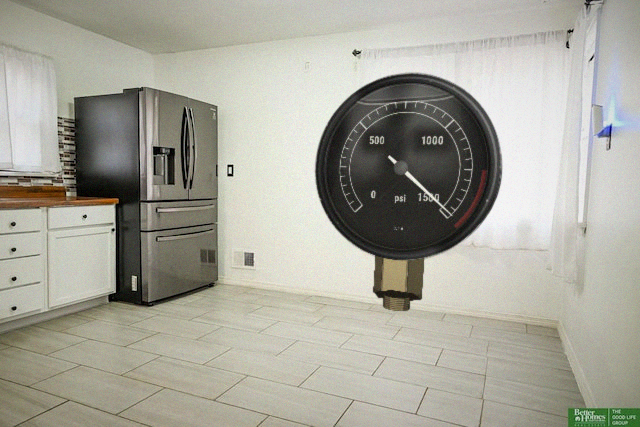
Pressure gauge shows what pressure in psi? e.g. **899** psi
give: **1475** psi
